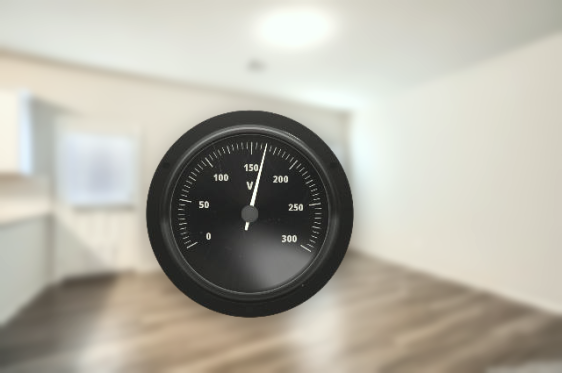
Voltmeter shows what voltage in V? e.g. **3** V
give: **165** V
